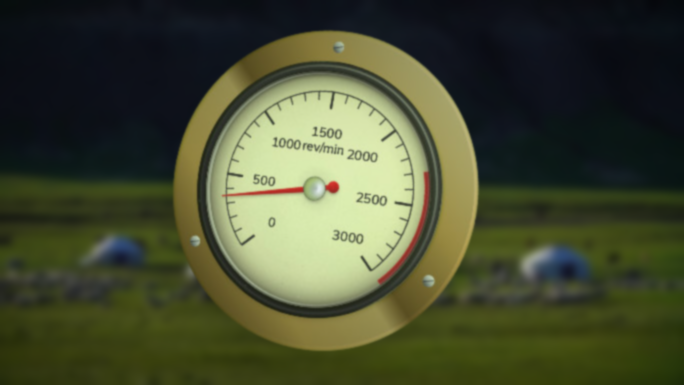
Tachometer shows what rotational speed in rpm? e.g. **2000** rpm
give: **350** rpm
